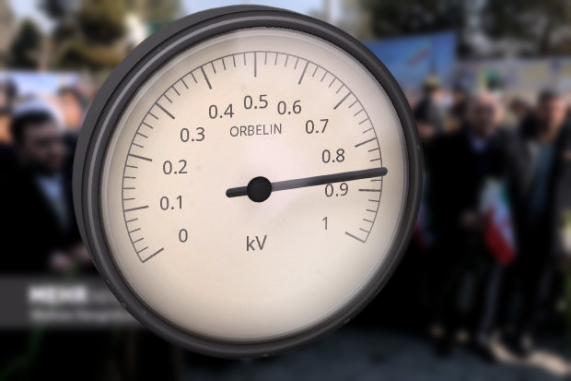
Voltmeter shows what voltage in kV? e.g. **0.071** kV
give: **0.86** kV
